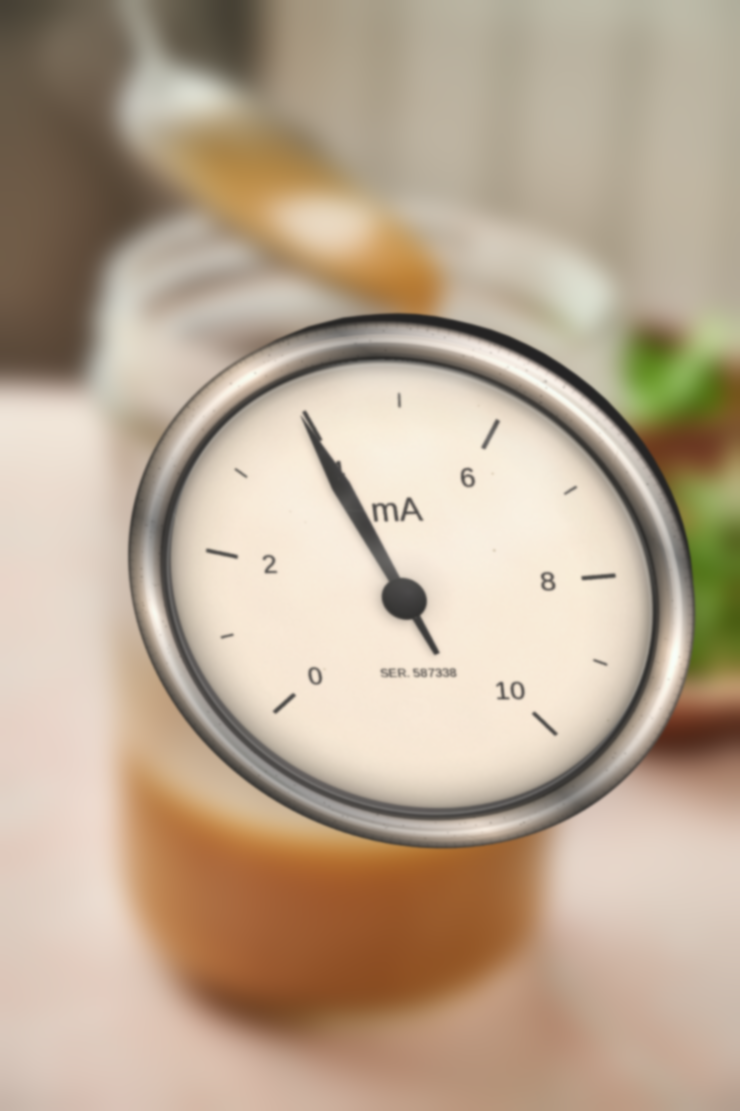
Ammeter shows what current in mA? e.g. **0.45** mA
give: **4** mA
